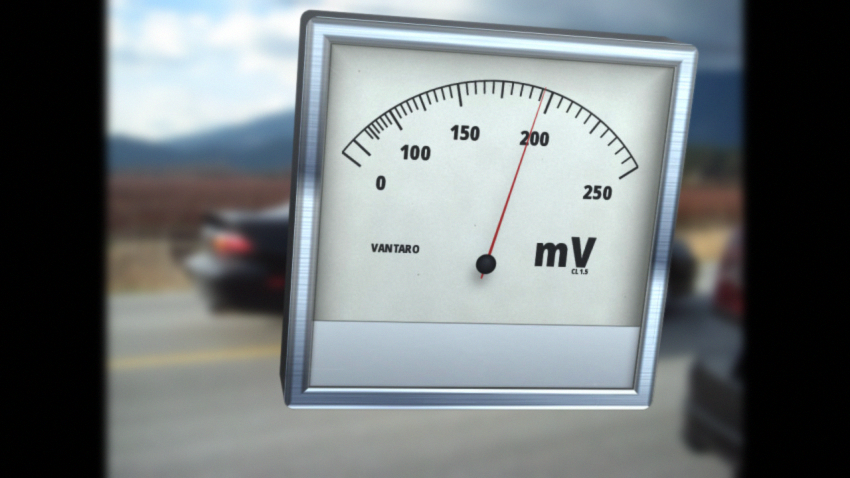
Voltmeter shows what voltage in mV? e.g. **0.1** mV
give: **195** mV
